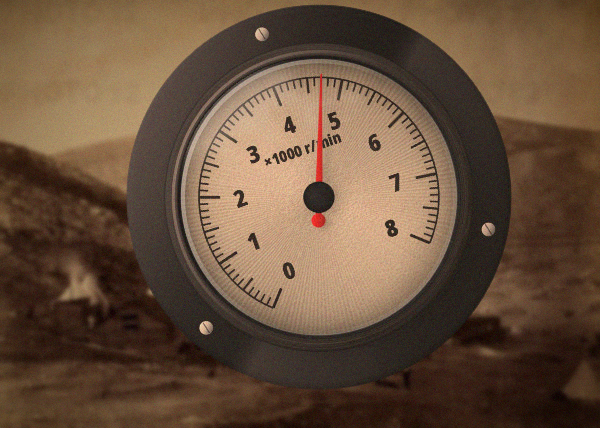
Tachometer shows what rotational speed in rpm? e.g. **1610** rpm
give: **4700** rpm
